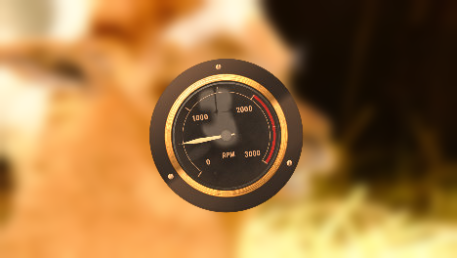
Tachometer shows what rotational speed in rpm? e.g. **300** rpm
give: **500** rpm
